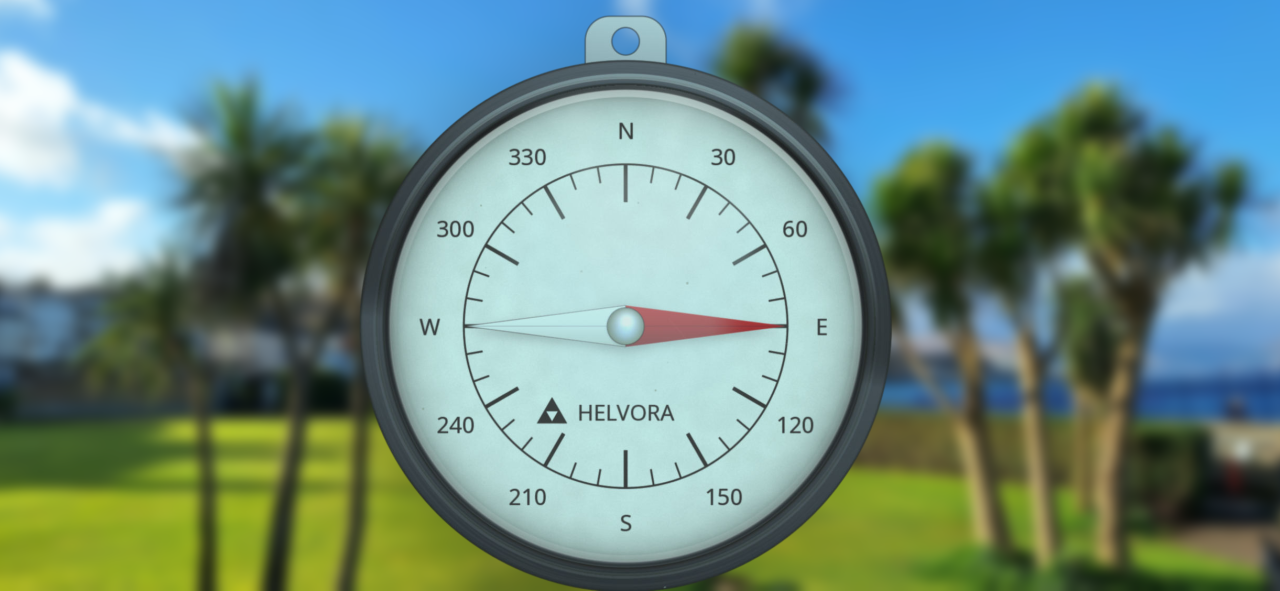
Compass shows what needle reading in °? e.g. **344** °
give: **90** °
